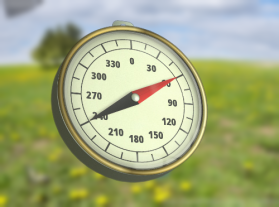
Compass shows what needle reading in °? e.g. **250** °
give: **60** °
